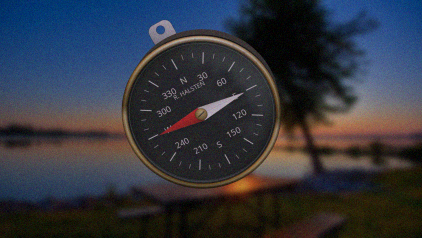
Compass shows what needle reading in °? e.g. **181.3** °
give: **270** °
